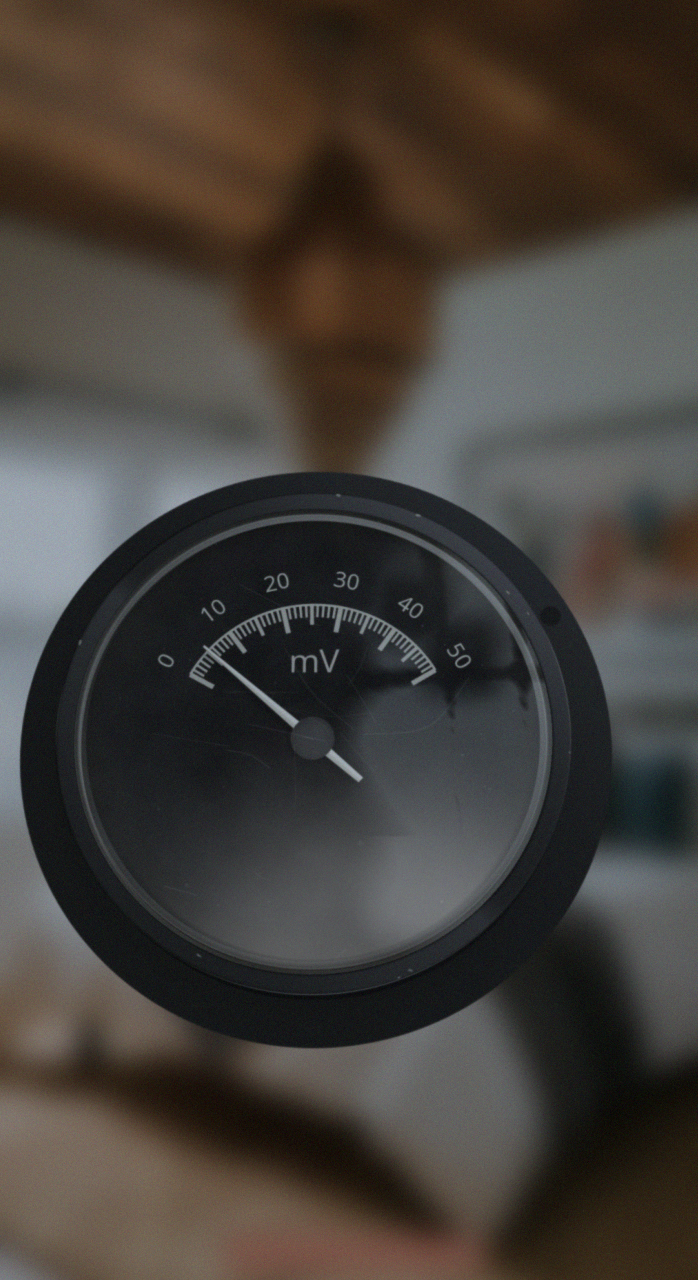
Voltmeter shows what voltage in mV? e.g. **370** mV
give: **5** mV
